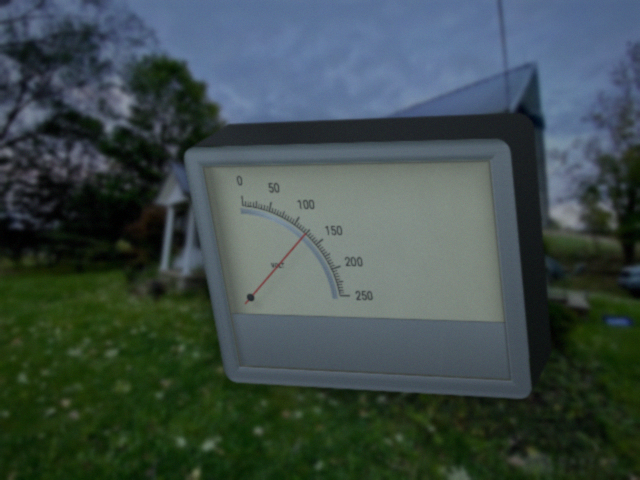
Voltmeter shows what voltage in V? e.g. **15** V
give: **125** V
